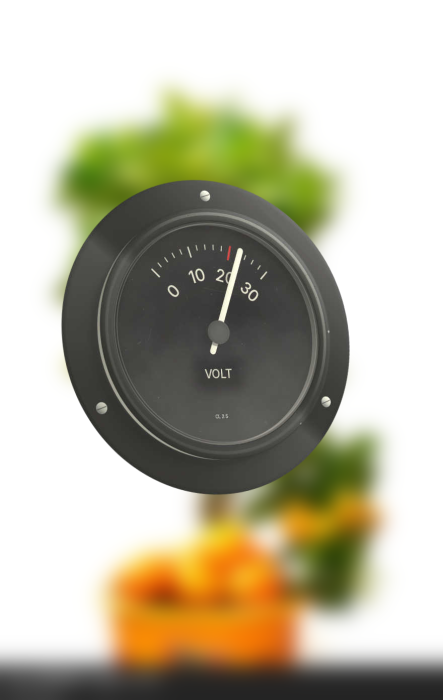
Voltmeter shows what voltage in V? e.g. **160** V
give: **22** V
